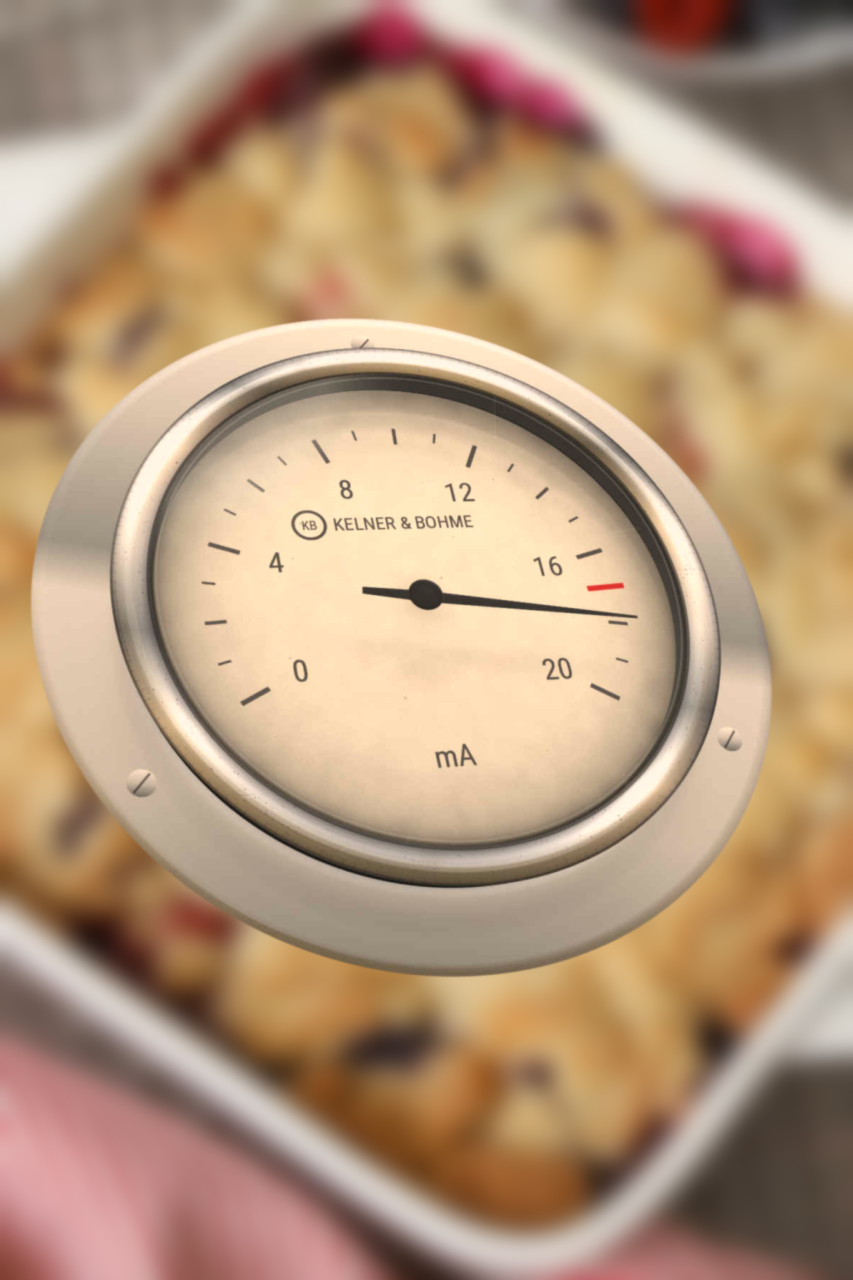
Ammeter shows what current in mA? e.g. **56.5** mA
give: **18** mA
